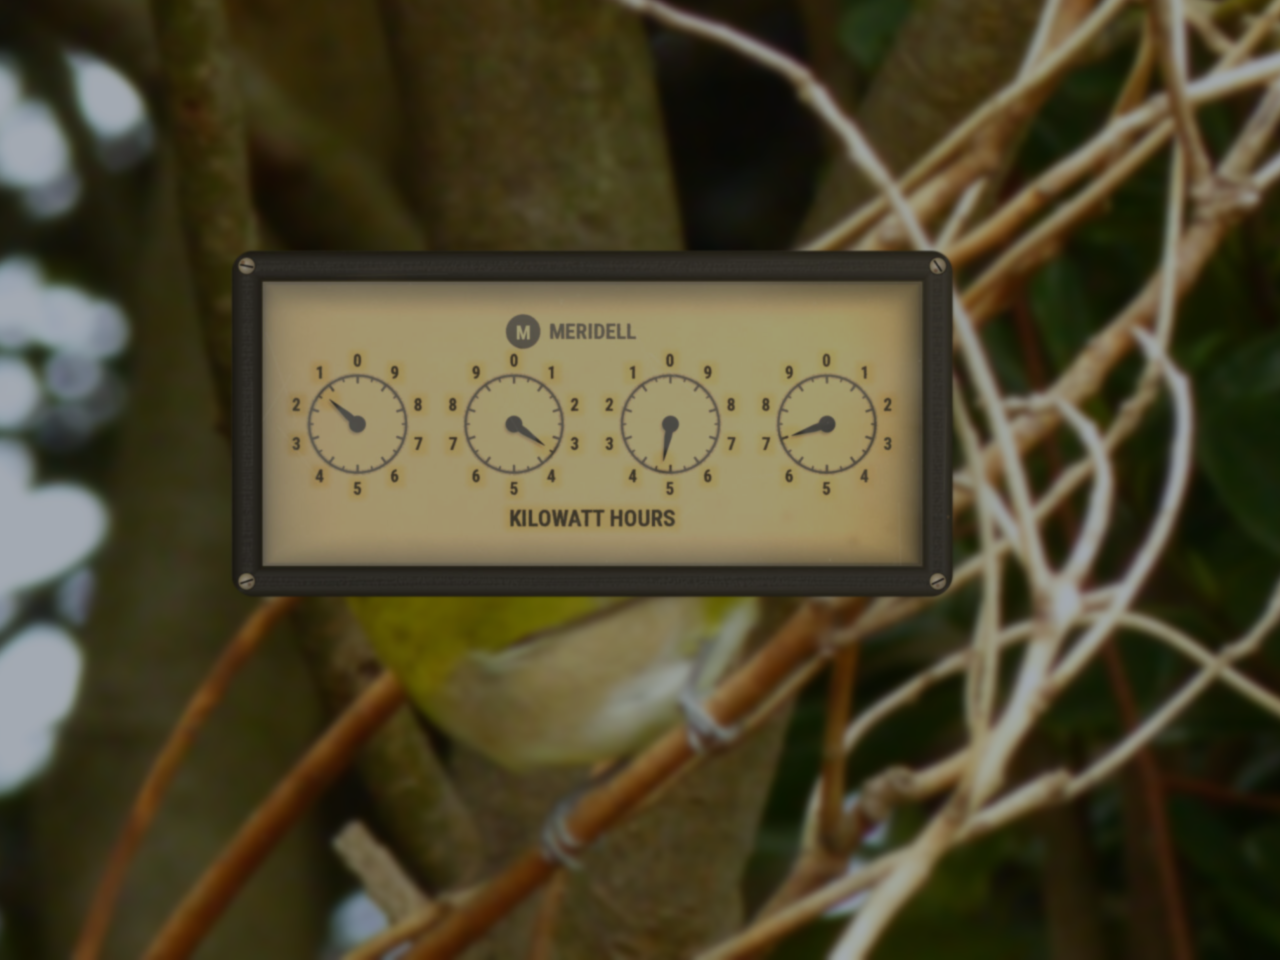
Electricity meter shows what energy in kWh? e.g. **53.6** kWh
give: **1347** kWh
